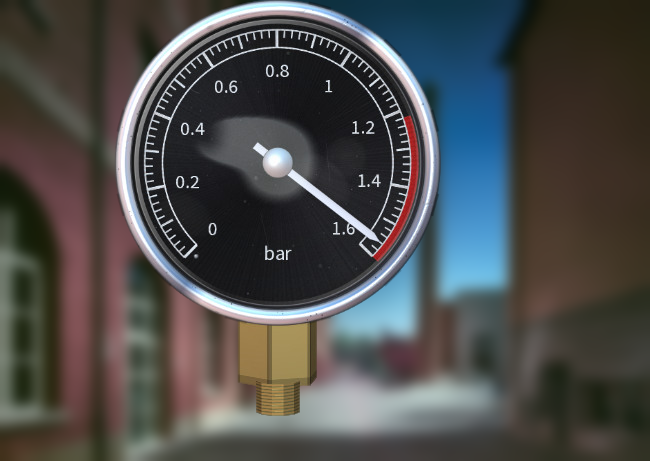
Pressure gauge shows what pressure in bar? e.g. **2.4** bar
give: **1.56** bar
